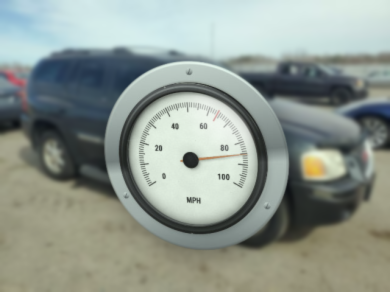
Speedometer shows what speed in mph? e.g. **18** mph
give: **85** mph
